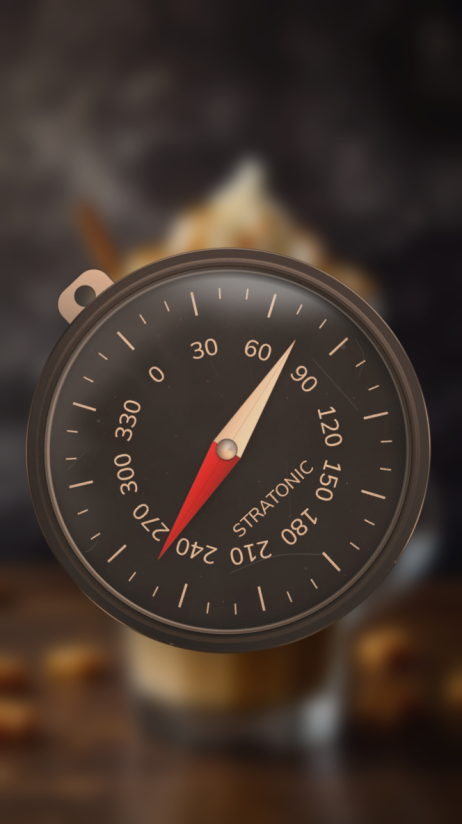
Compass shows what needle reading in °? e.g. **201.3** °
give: **255** °
